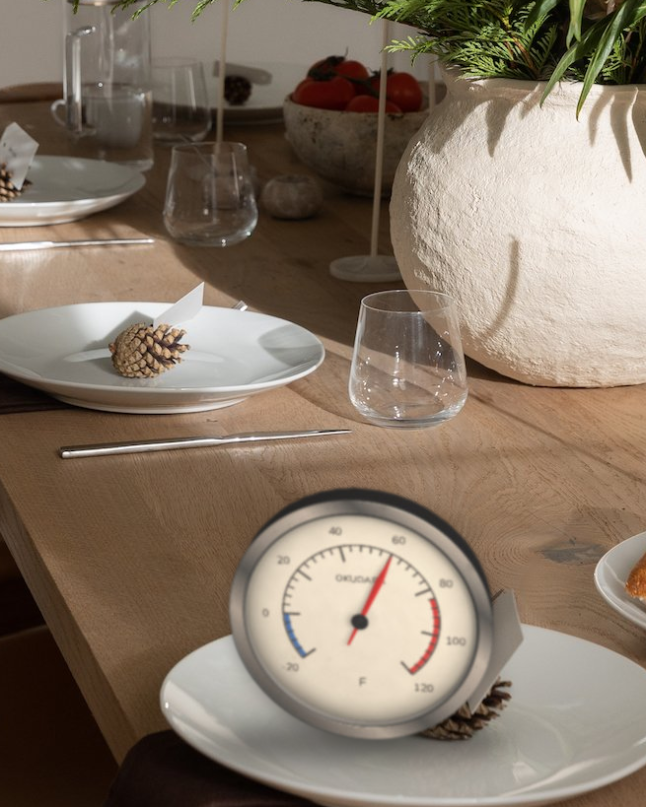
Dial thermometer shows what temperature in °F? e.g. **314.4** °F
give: **60** °F
